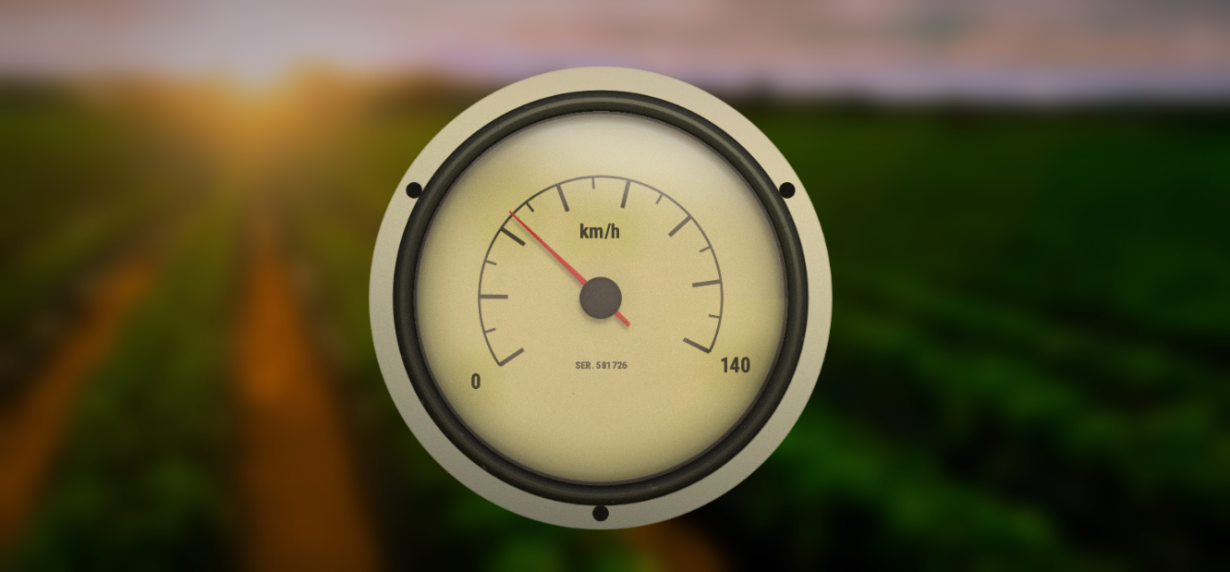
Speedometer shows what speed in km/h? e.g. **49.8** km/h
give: **45** km/h
